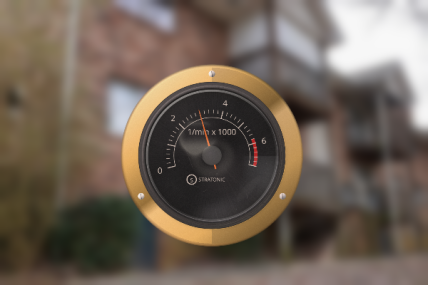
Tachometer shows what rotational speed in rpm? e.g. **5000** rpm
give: **3000** rpm
